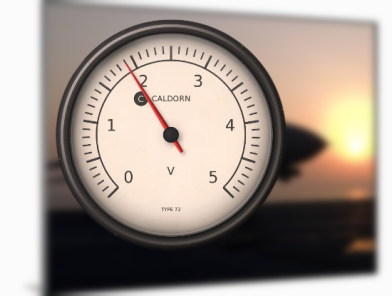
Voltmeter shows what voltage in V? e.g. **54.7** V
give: **1.9** V
